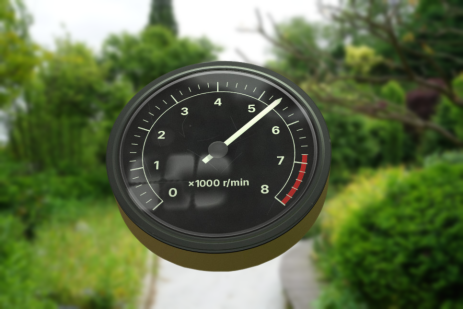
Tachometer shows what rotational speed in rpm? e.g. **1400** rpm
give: **5400** rpm
